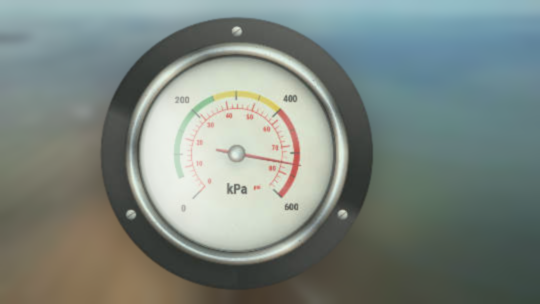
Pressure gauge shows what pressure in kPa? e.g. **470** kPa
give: **525** kPa
